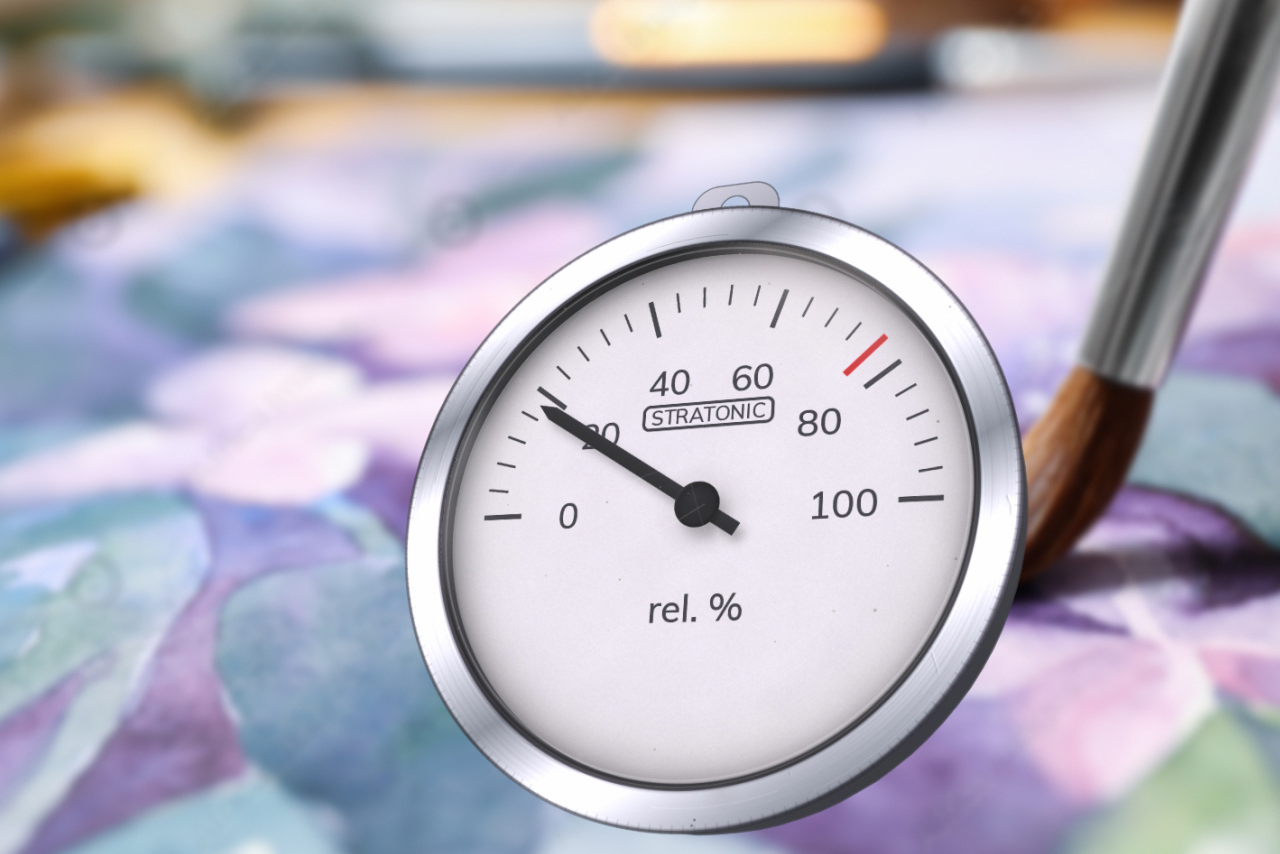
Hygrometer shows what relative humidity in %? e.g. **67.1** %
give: **18** %
